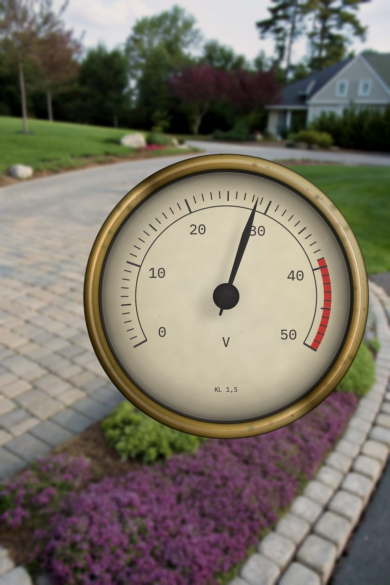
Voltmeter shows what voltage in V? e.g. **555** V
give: **28.5** V
